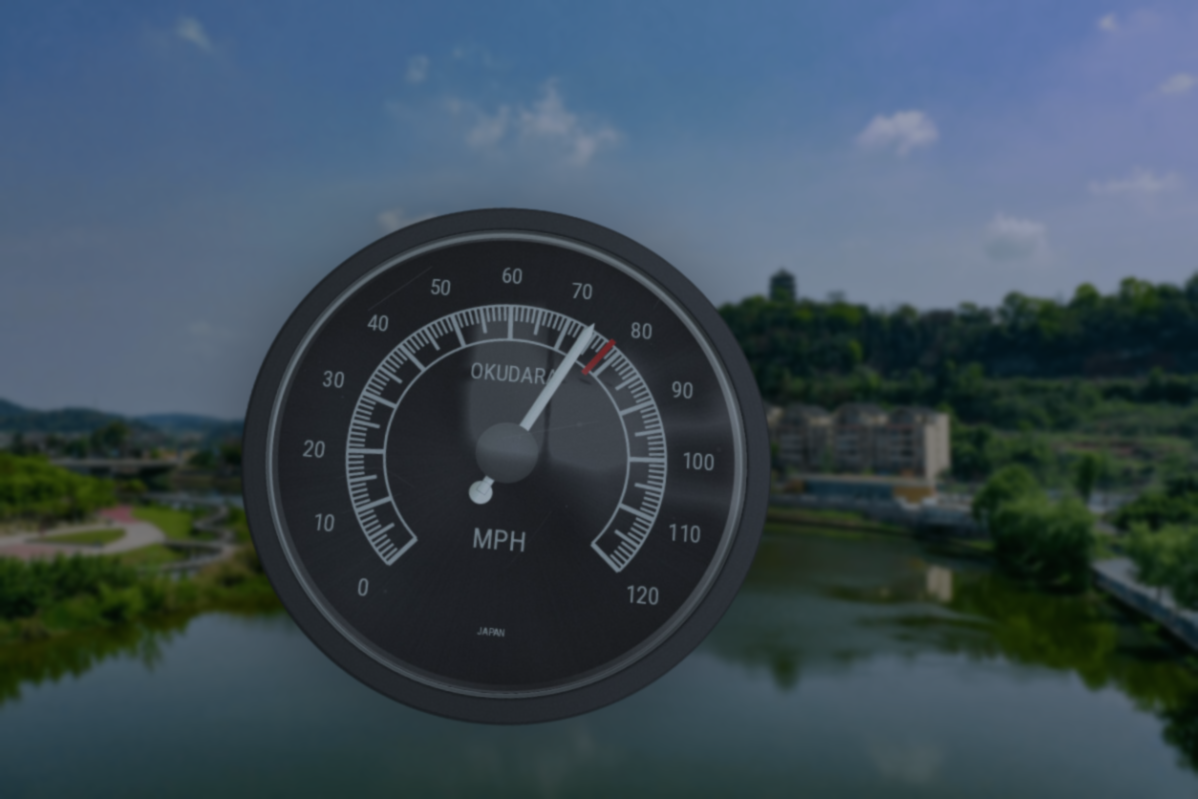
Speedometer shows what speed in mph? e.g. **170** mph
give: **74** mph
